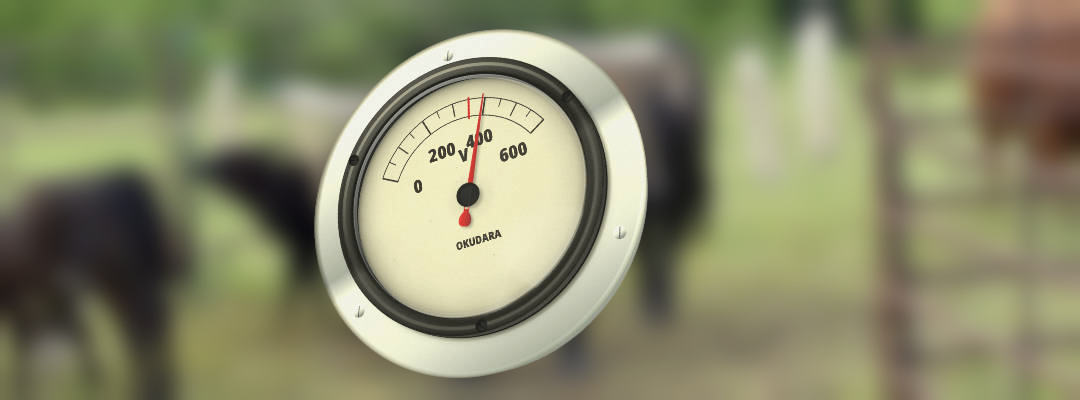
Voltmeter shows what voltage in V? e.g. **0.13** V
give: **400** V
